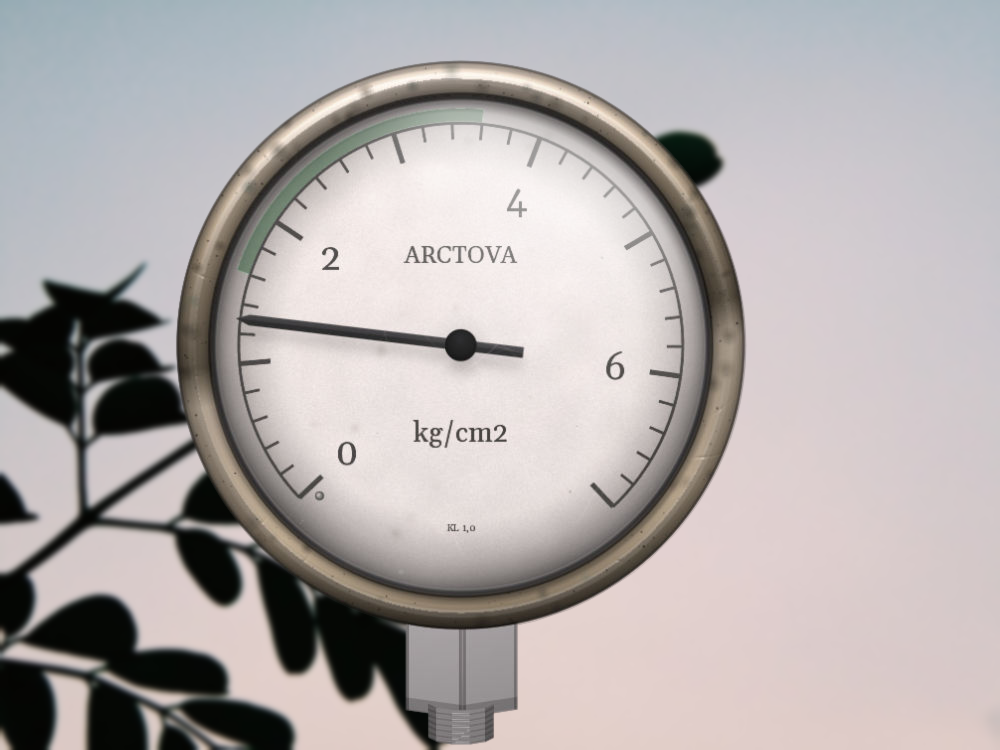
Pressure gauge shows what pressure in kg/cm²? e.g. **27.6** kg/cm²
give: **1.3** kg/cm²
